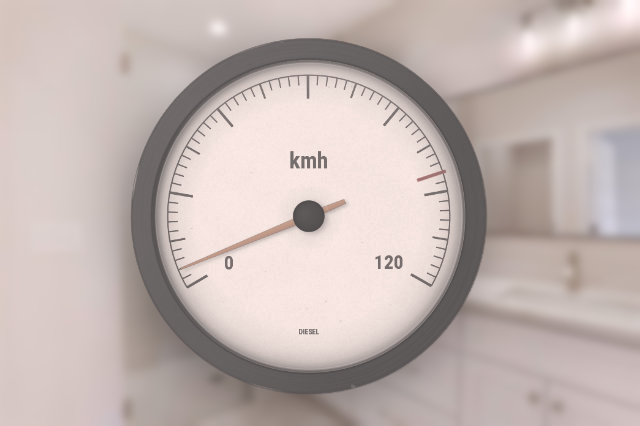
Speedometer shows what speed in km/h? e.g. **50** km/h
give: **4** km/h
